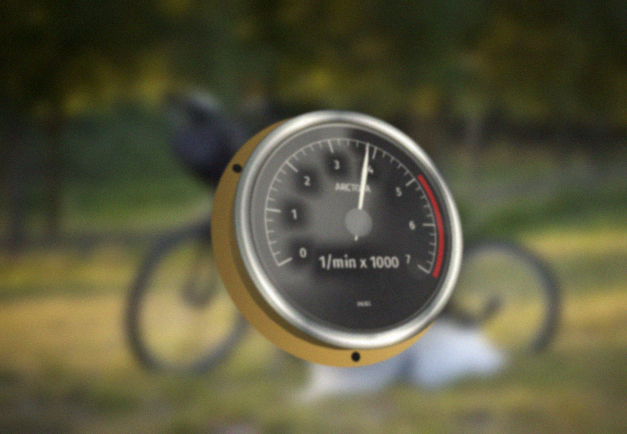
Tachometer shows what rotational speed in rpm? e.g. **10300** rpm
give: **3800** rpm
